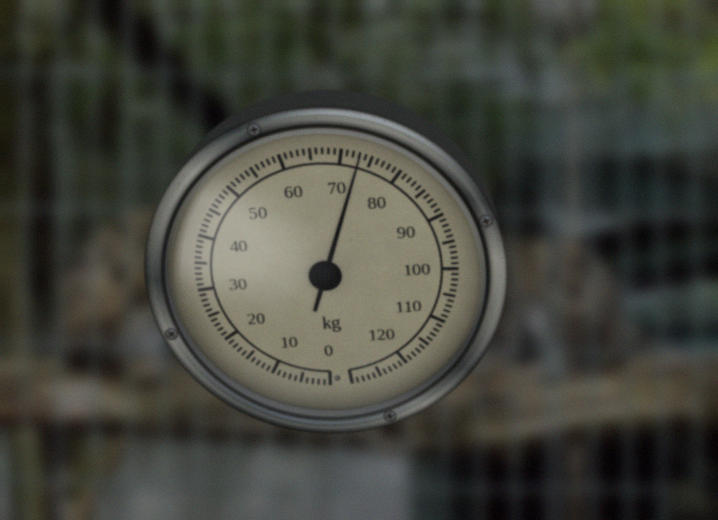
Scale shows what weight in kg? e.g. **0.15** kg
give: **73** kg
